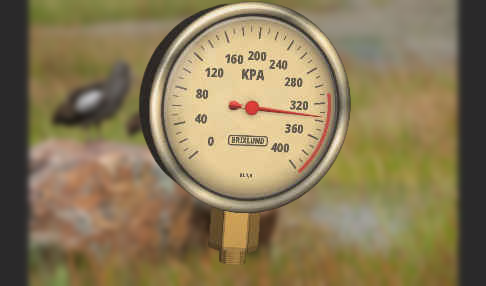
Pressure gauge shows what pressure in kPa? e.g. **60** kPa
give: **335** kPa
